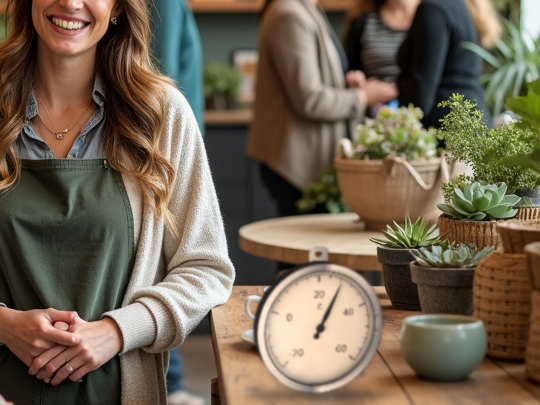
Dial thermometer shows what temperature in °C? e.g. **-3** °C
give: **28** °C
